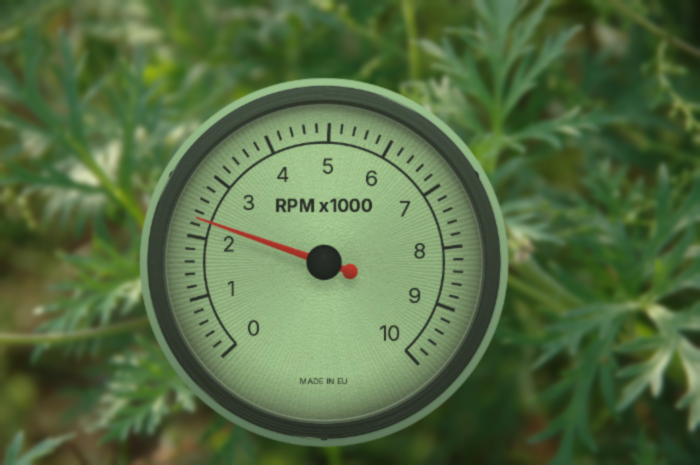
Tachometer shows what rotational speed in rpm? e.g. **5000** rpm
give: **2300** rpm
